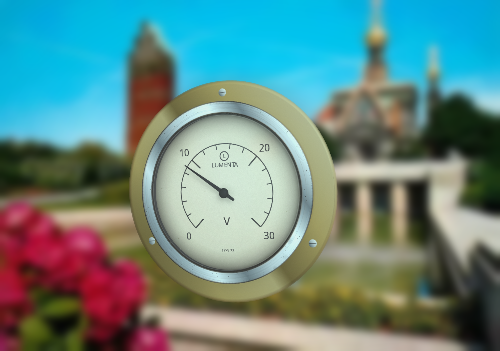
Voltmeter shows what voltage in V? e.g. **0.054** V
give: **9** V
